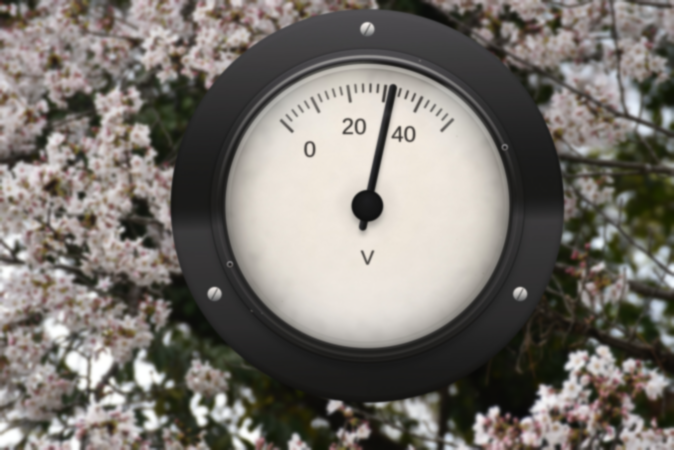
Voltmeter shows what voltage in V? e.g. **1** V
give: **32** V
